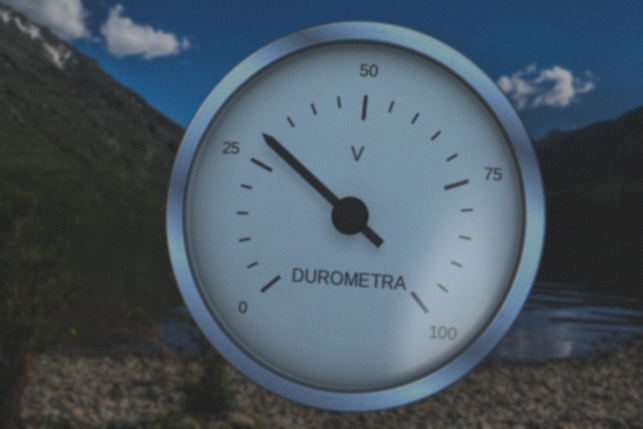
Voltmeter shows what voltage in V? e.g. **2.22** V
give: **30** V
